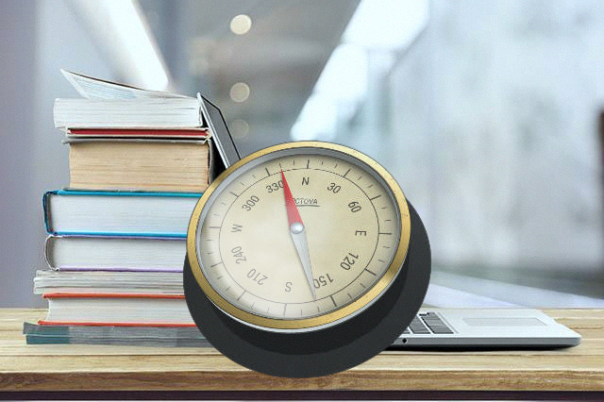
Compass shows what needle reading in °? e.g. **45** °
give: **340** °
